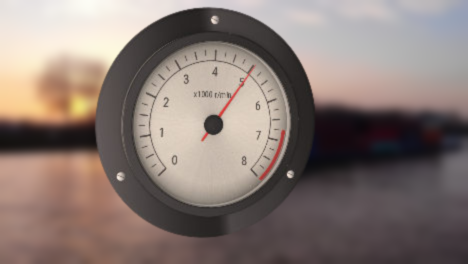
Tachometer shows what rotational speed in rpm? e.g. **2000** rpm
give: **5000** rpm
